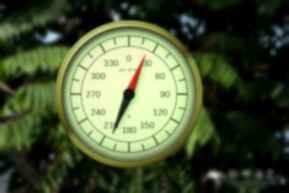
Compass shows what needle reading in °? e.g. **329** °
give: **22.5** °
